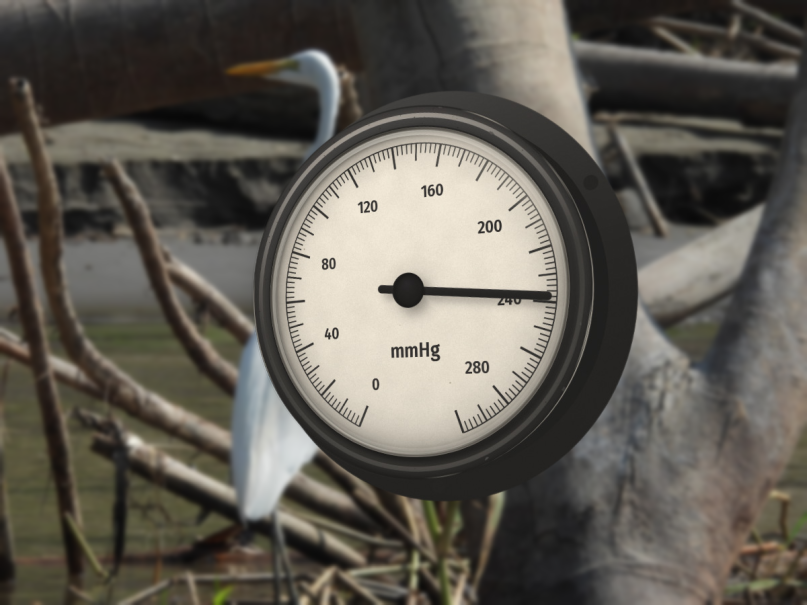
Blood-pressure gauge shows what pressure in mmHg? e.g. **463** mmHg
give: **238** mmHg
